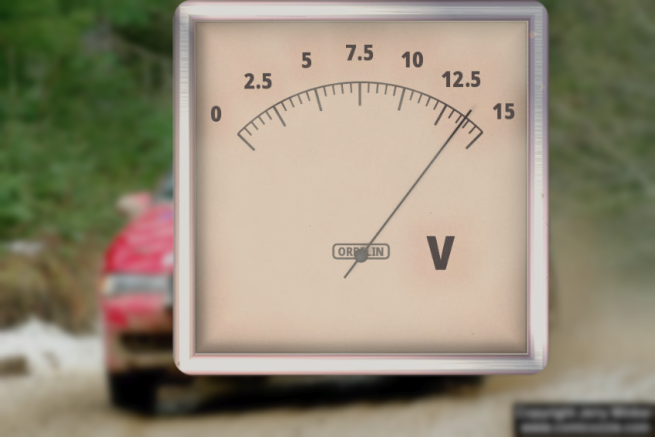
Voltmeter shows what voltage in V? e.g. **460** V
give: **13.75** V
